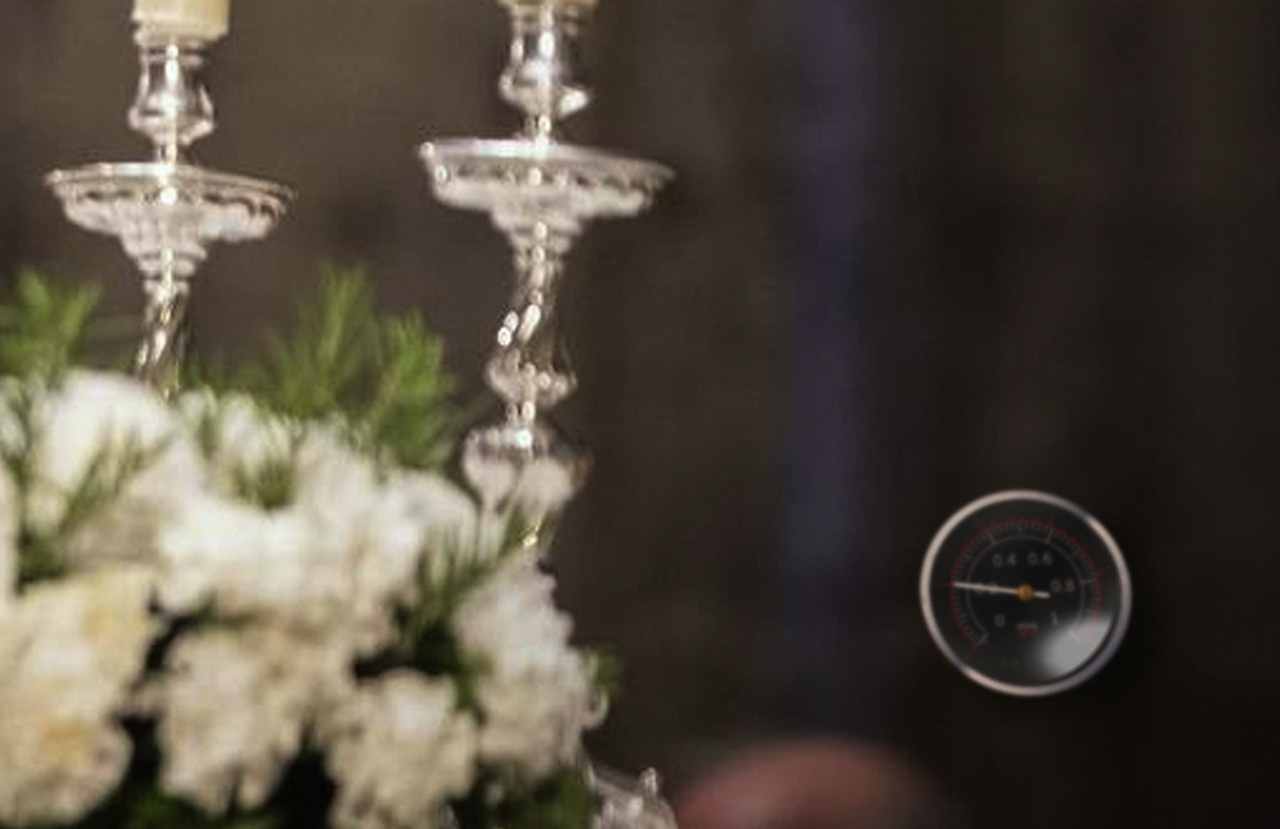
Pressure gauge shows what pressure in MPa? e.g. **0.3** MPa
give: **0.2** MPa
